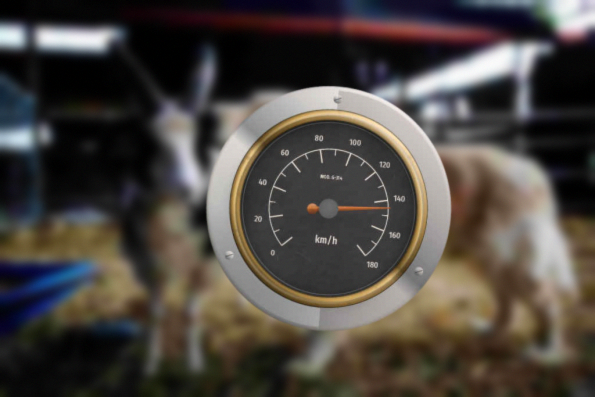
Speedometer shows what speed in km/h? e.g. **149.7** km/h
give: **145** km/h
